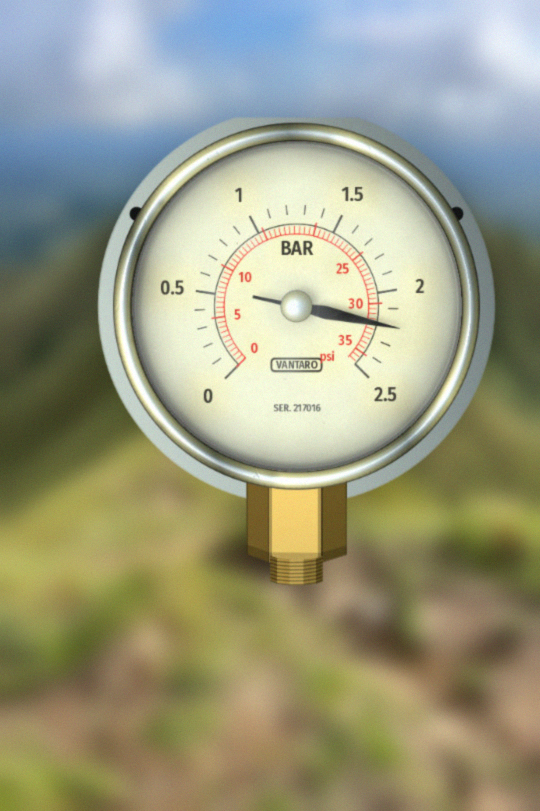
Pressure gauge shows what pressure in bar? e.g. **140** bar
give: **2.2** bar
